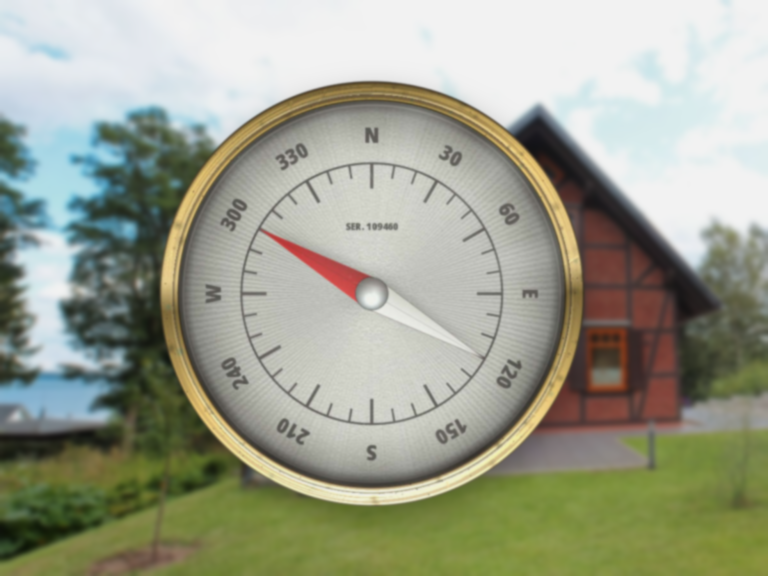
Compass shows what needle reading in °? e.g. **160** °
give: **300** °
